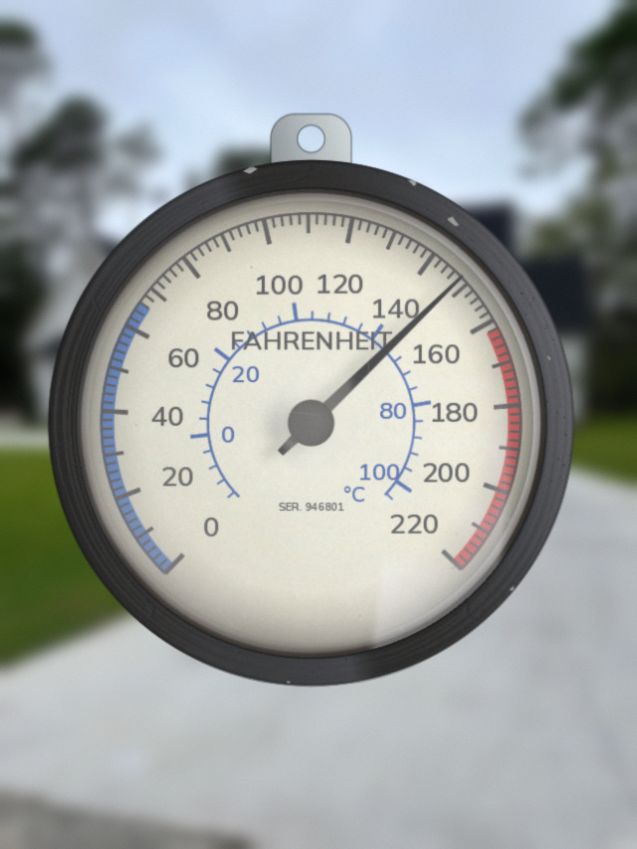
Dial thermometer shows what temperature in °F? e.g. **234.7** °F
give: **148** °F
